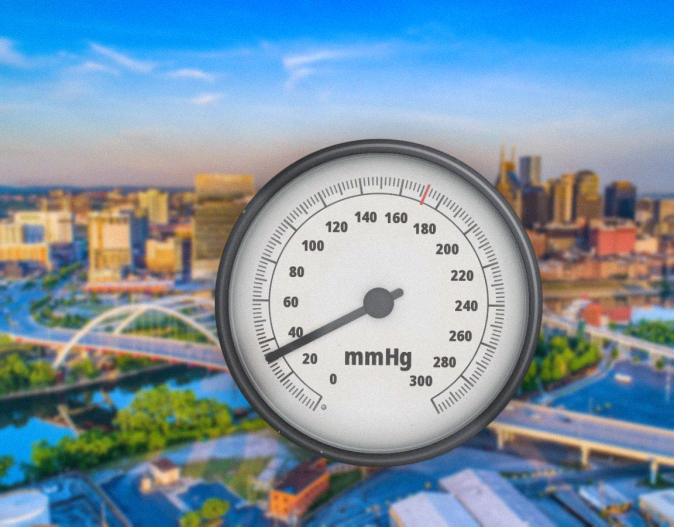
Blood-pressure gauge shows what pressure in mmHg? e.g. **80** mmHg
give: **32** mmHg
